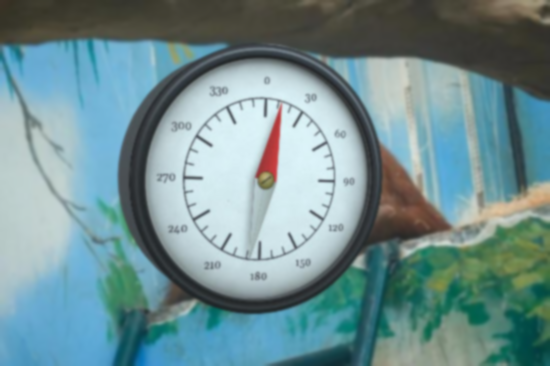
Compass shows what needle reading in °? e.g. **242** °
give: **10** °
